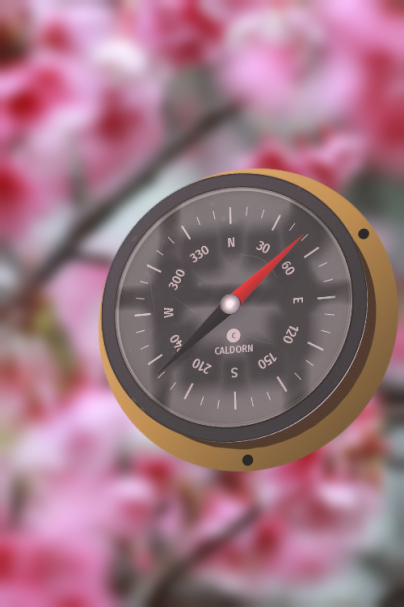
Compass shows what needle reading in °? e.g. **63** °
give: **50** °
